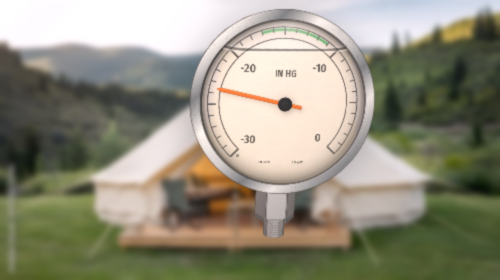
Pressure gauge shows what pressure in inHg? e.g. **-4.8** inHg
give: **-23.5** inHg
